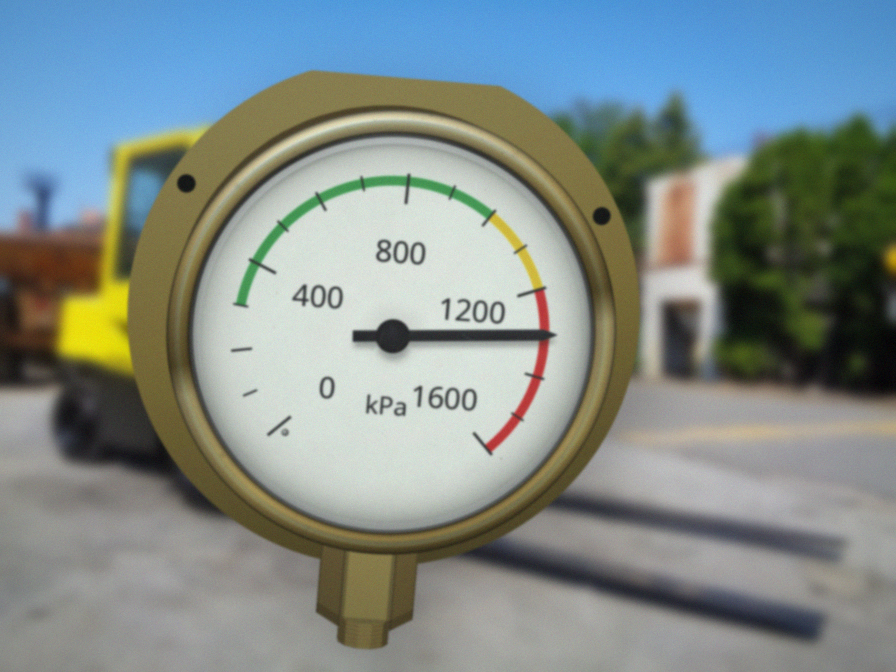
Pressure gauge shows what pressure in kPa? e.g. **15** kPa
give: **1300** kPa
